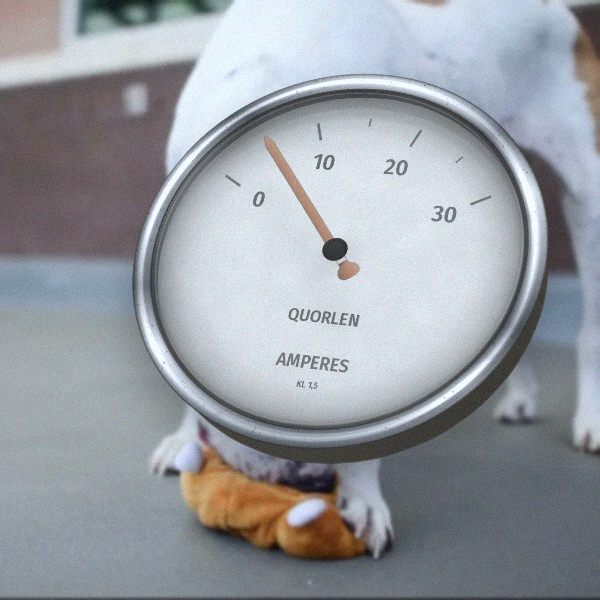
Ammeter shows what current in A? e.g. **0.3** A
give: **5** A
